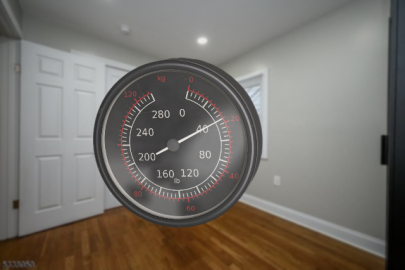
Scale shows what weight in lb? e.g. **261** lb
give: **40** lb
